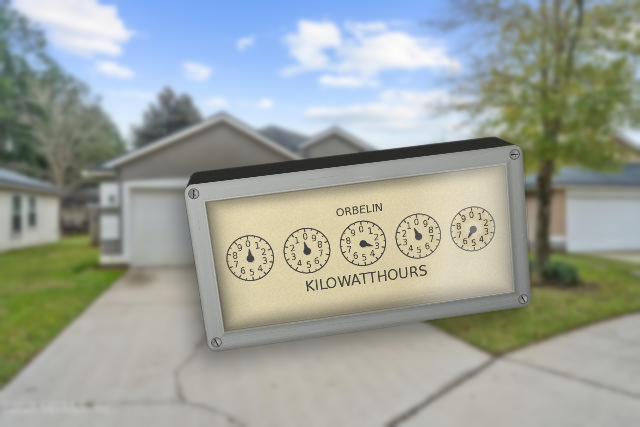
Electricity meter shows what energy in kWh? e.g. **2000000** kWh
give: **306** kWh
